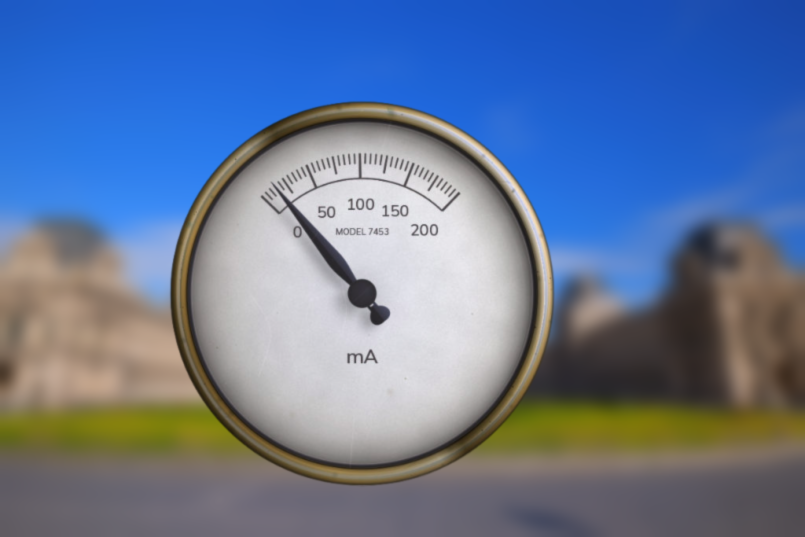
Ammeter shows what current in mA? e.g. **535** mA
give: **15** mA
